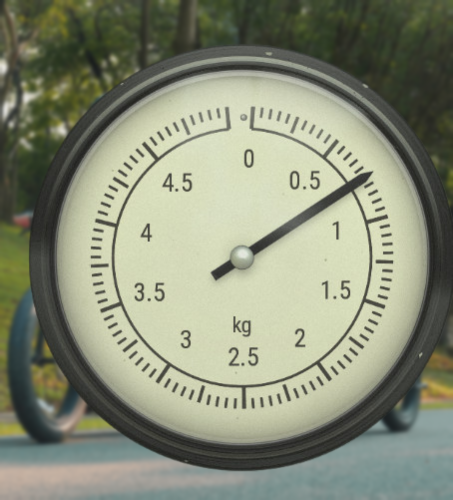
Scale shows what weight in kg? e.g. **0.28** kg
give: **0.75** kg
